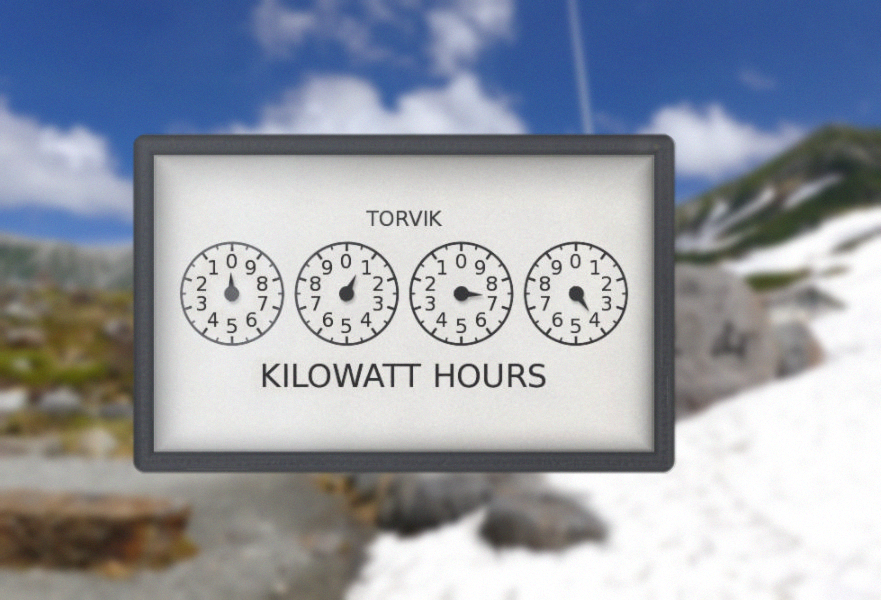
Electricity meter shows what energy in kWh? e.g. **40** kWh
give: **74** kWh
